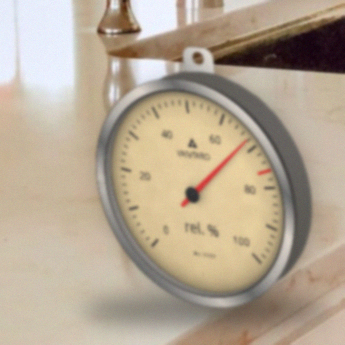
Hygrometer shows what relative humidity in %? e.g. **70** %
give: **68** %
